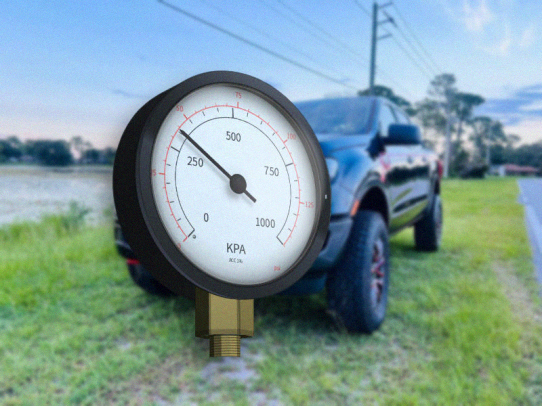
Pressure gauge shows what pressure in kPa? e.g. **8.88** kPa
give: **300** kPa
